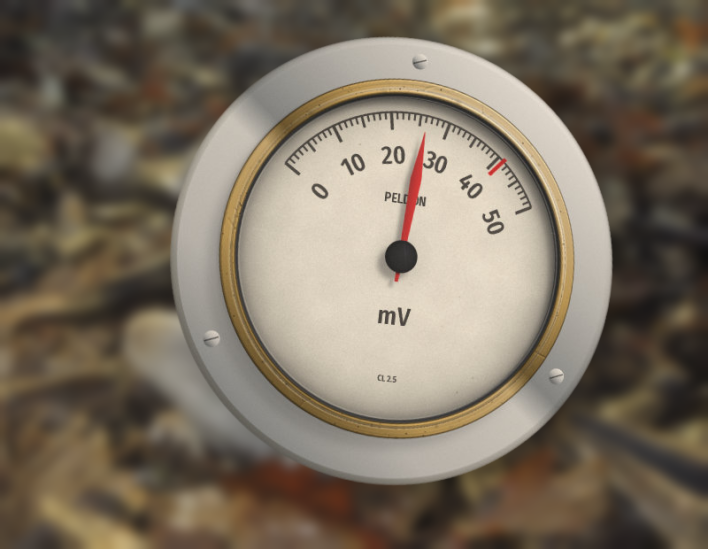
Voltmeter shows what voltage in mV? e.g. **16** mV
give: **26** mV
